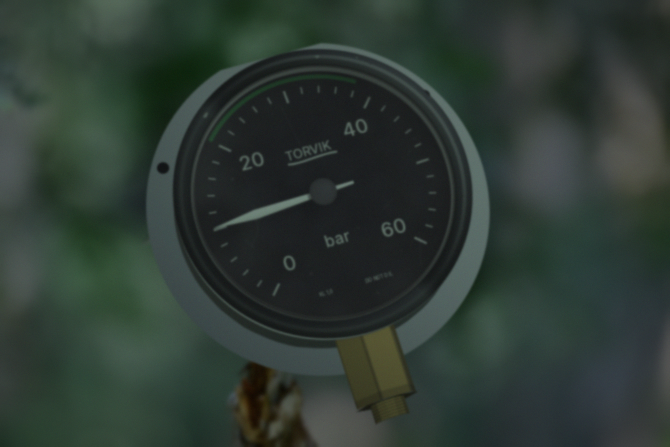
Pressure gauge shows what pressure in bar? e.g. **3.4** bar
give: **10** bar
